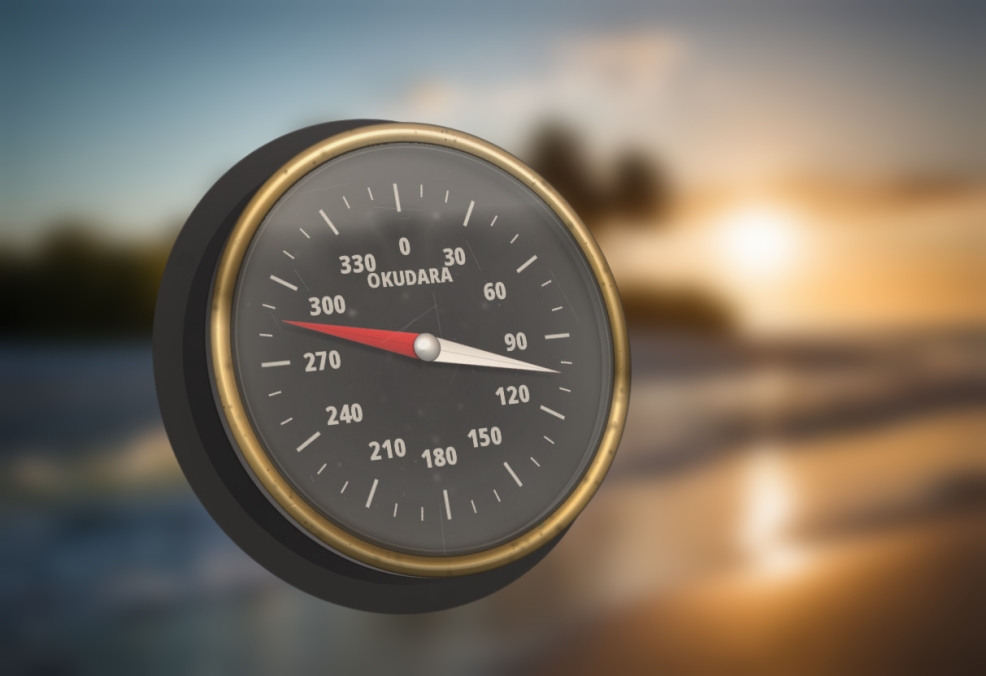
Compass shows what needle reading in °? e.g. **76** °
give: **285** °
